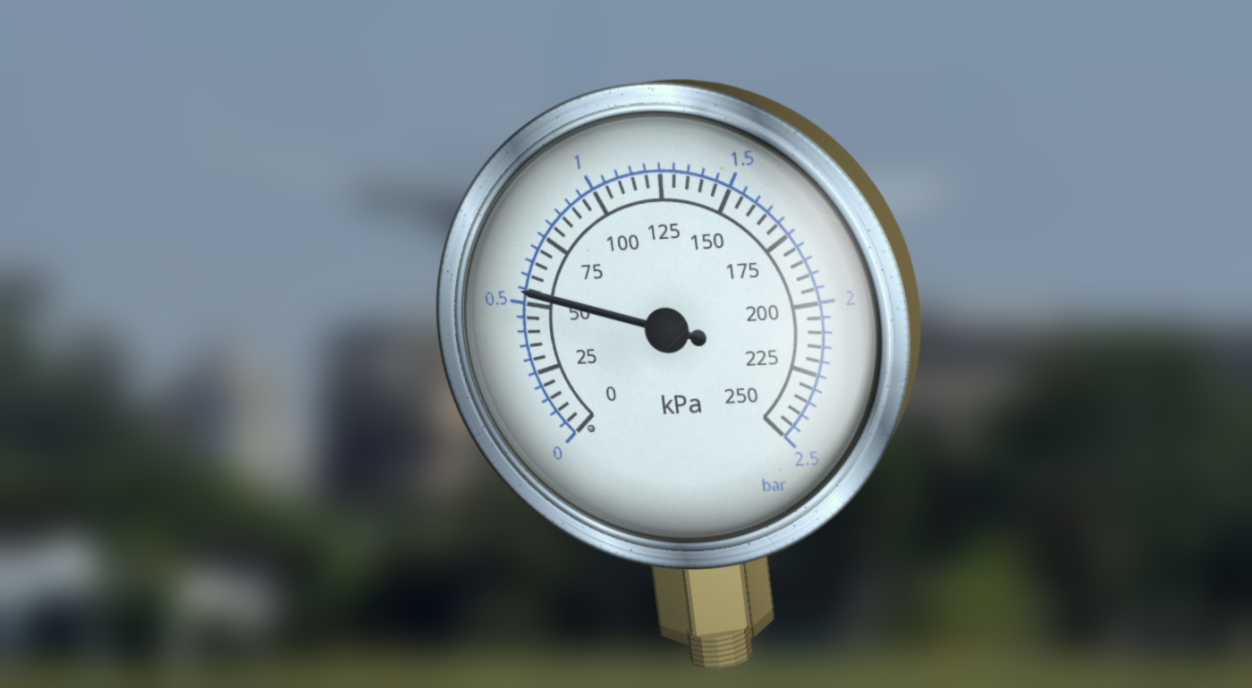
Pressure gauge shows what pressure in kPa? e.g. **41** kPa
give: **55** kPa
